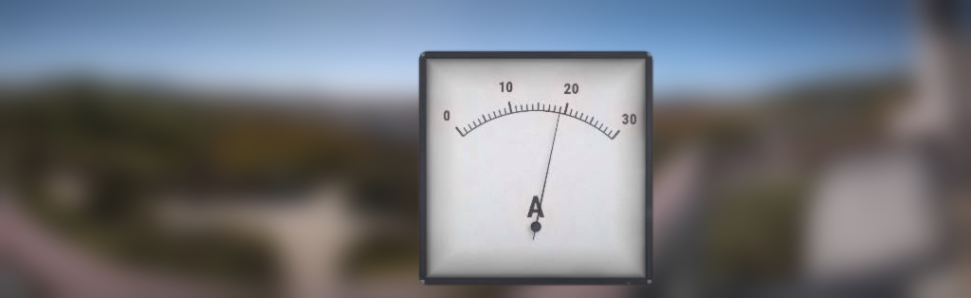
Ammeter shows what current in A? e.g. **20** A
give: **19** A
